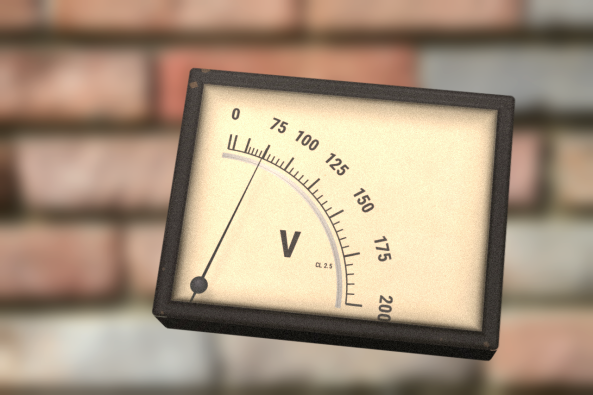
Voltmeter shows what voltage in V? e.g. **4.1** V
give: **75** V
